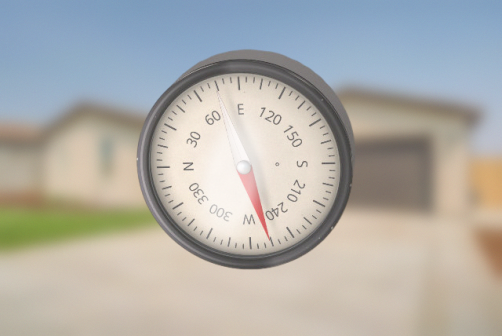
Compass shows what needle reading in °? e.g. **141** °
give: **255** °
